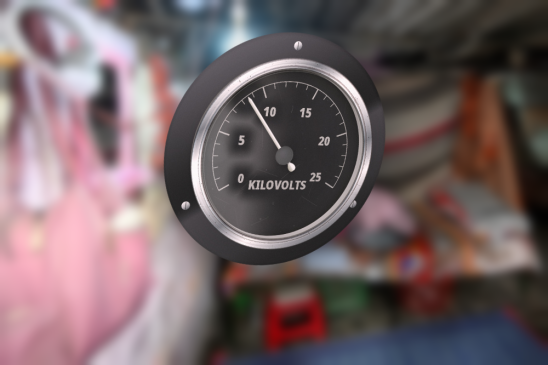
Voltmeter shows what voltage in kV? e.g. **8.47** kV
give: **8.5** kV
